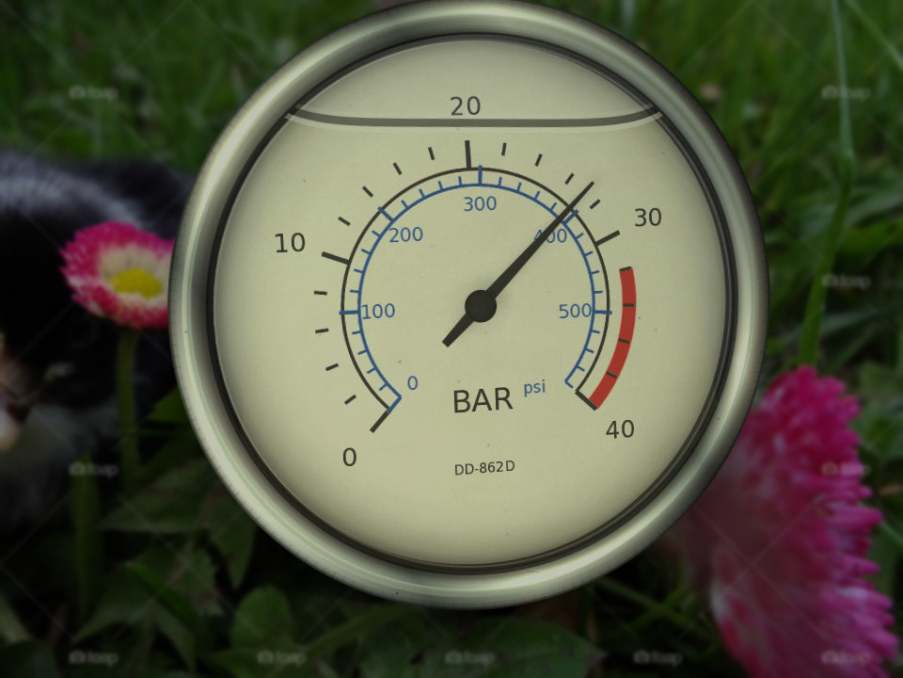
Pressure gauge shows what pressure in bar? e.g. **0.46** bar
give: **27** bar
